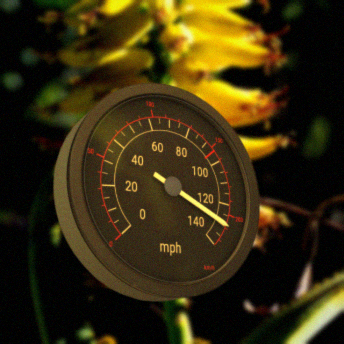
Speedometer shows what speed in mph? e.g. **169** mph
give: **130** mph
